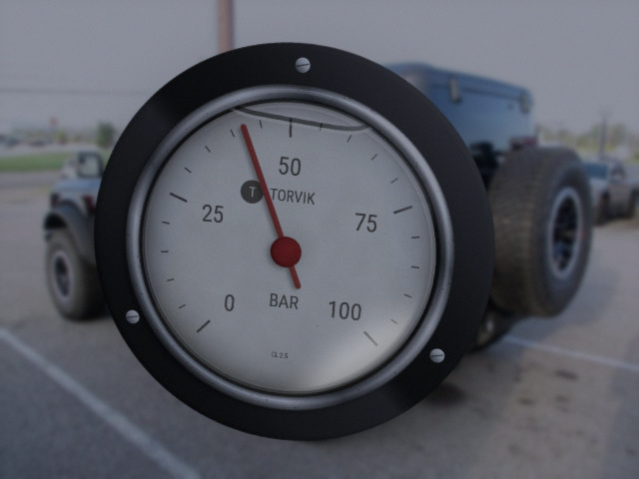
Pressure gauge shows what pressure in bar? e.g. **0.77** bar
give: **42.5** bar
